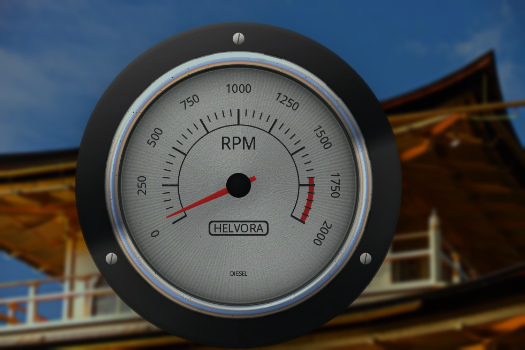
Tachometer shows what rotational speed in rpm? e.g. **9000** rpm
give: **50** rpm
